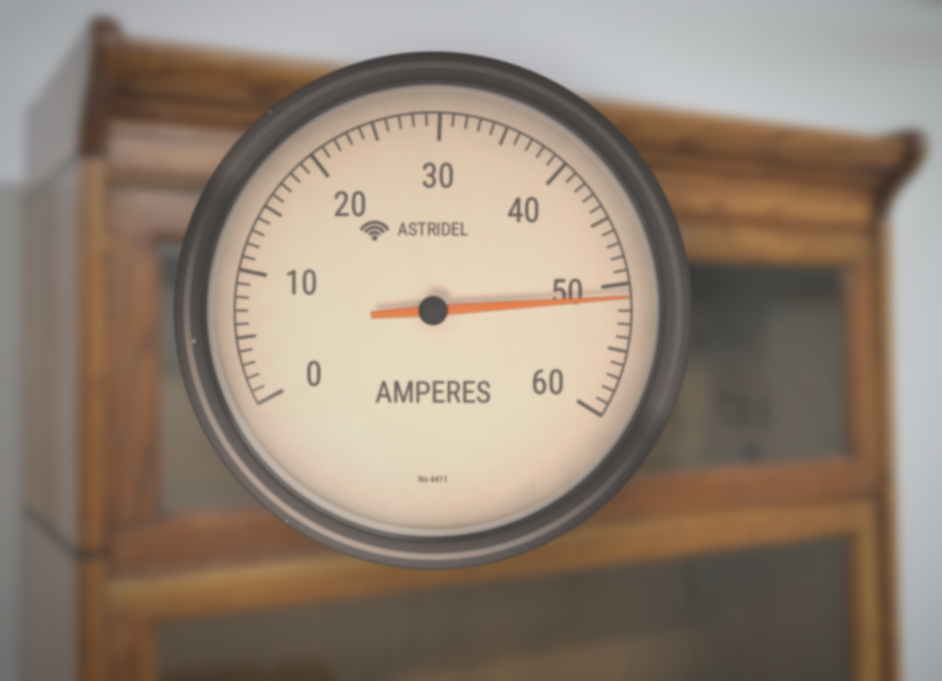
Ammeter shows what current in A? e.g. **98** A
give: **51** A
